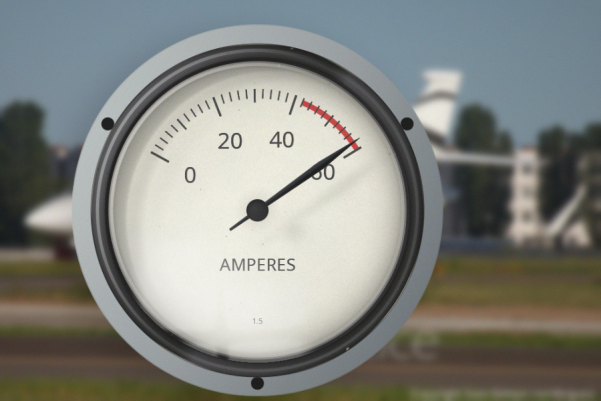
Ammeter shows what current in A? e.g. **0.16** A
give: **58** A
